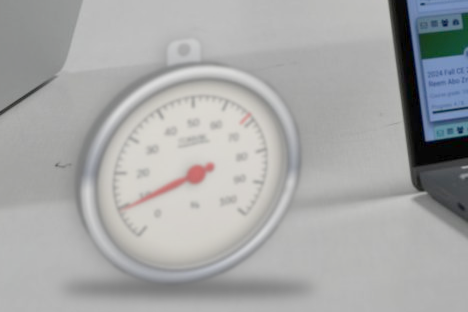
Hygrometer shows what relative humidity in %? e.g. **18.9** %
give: **10** %
